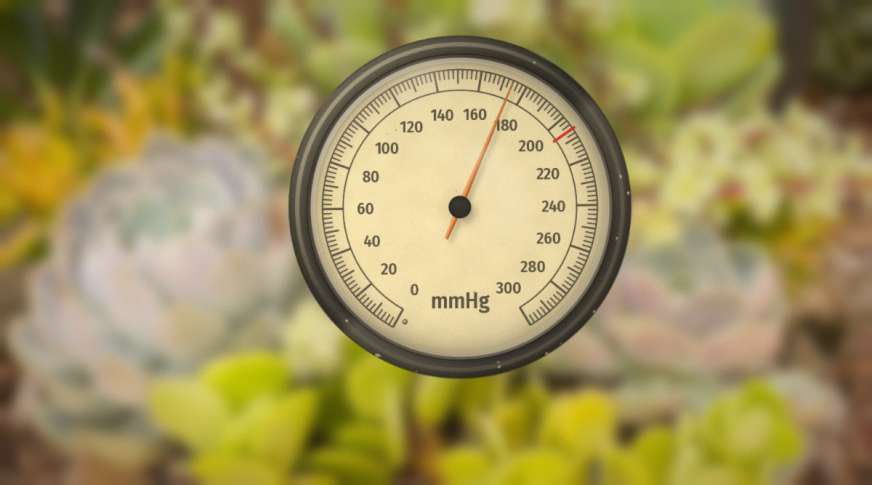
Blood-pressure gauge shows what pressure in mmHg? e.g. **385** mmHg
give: **174** mmHg
